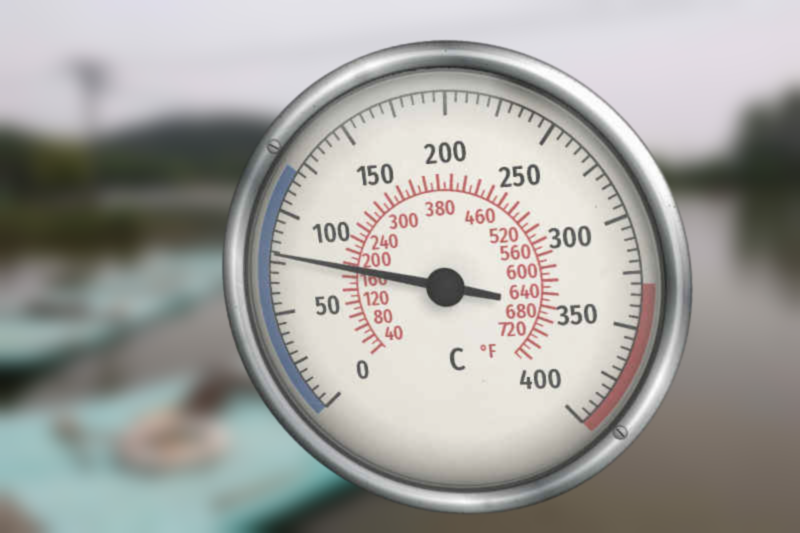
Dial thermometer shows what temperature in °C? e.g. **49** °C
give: **80** °C
